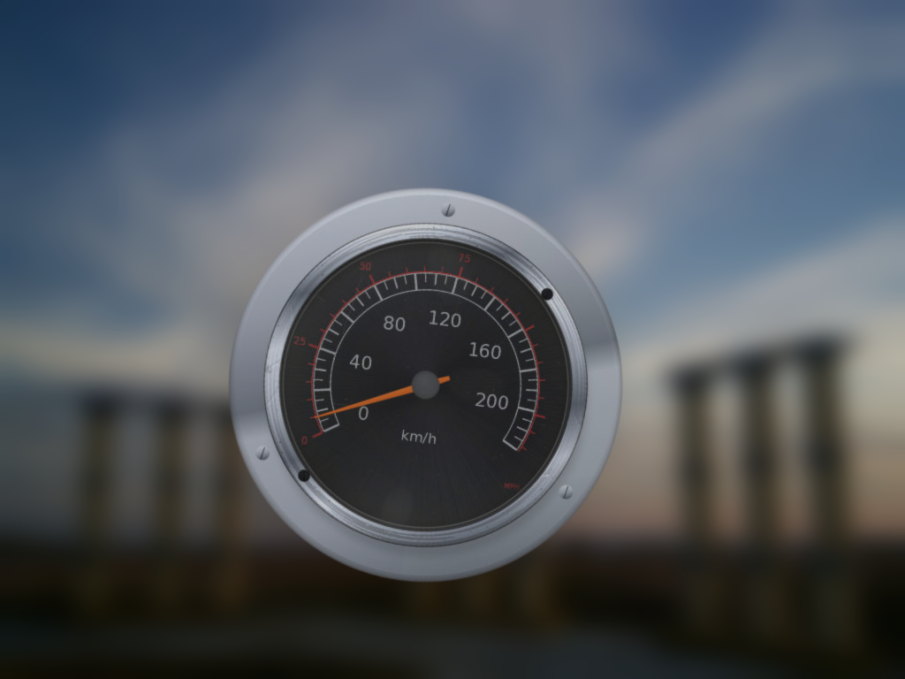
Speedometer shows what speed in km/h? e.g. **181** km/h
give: **7.5** km/h
